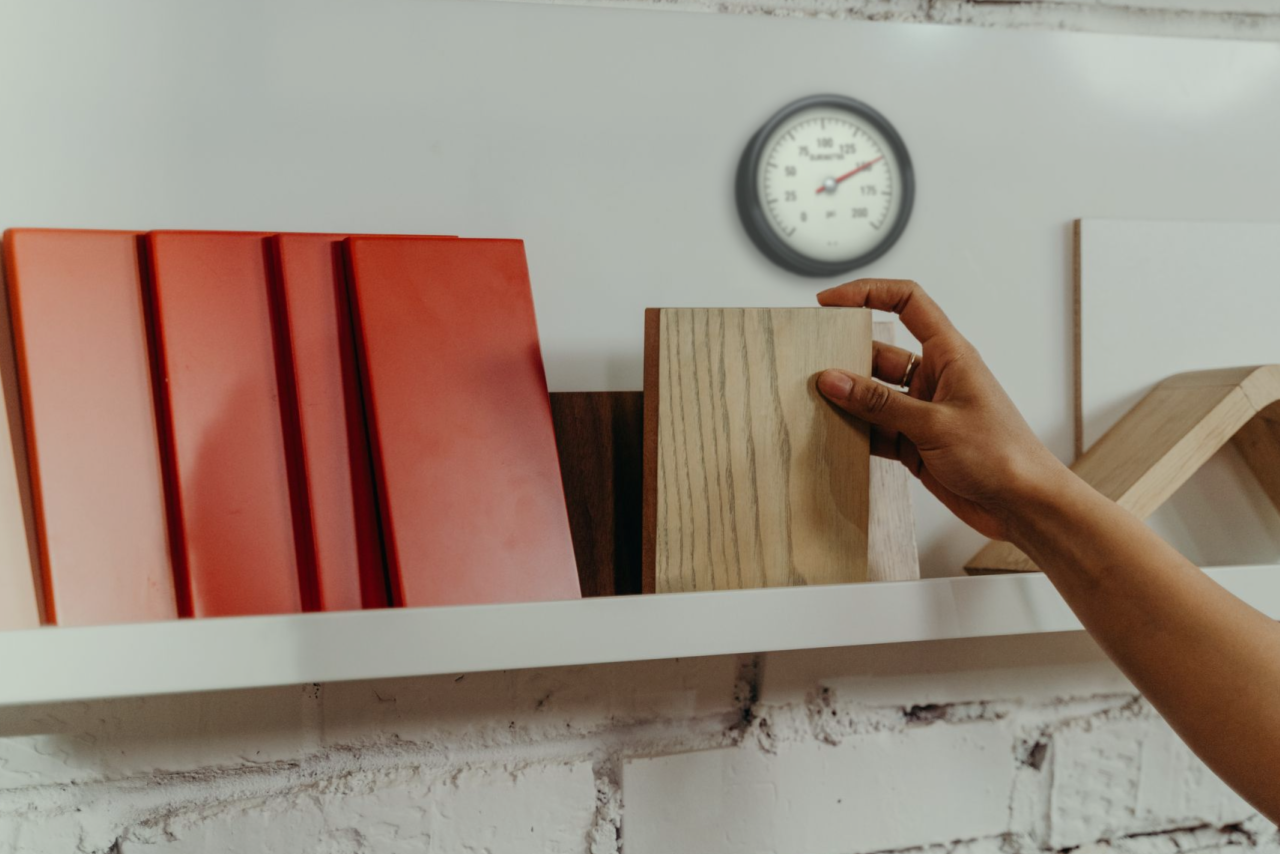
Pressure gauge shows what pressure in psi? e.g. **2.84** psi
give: **150** psi
